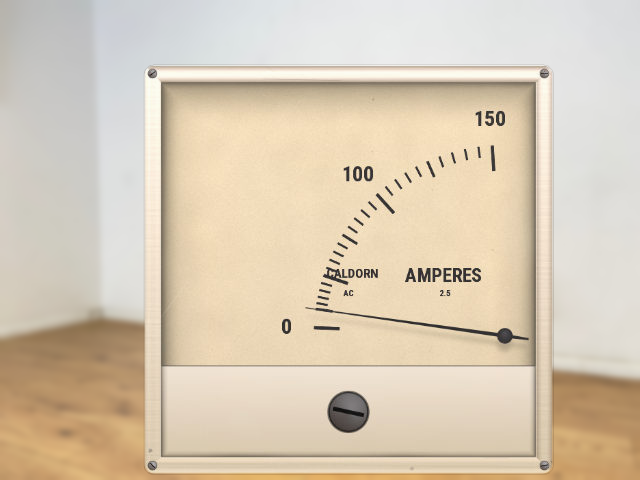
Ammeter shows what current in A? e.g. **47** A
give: **25** A
